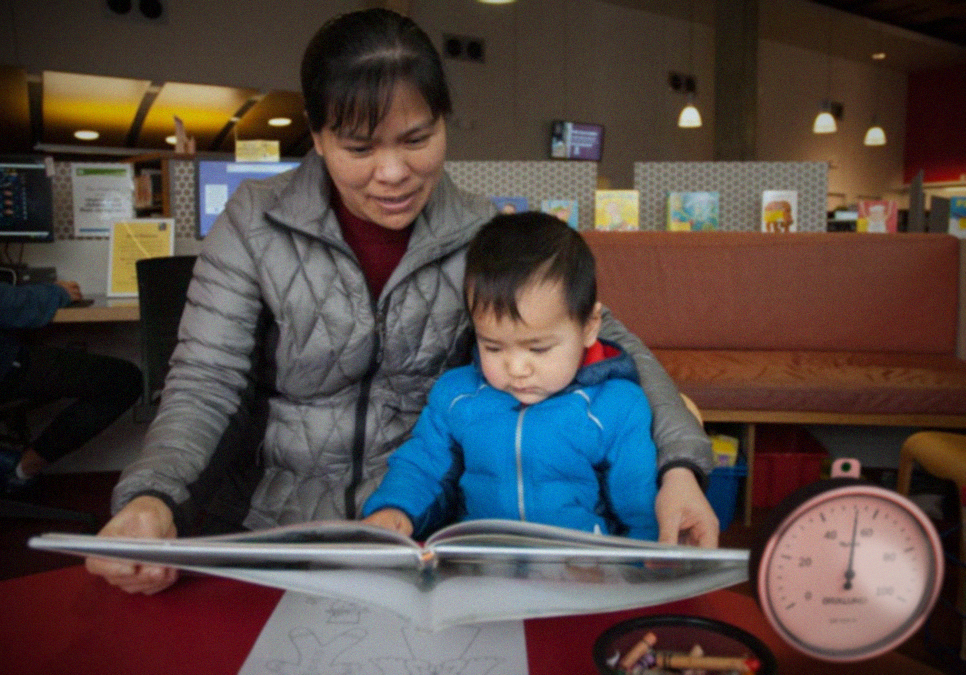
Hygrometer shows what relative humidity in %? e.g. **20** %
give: **52** %
